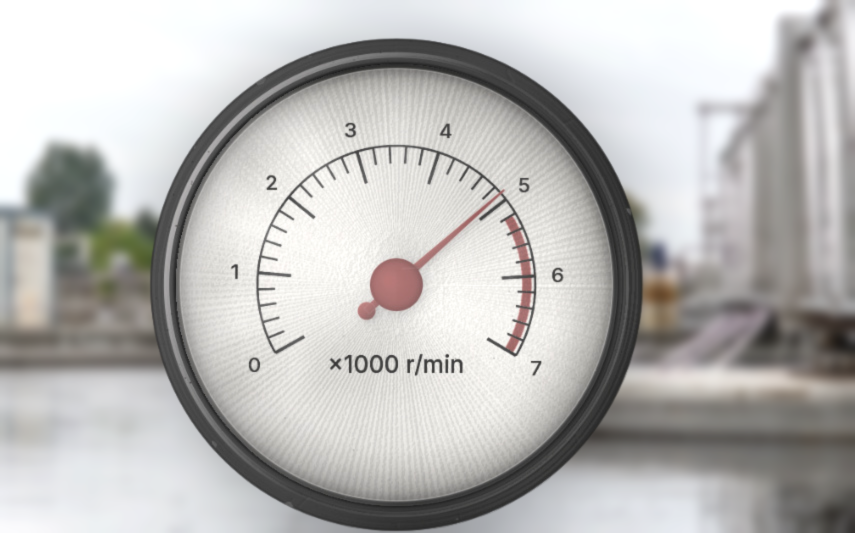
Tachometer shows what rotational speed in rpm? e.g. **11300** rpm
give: **4900** rpm
